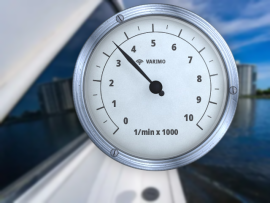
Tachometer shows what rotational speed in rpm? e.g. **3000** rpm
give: **3500** rpm
